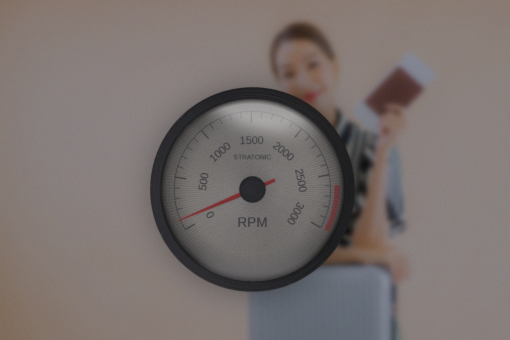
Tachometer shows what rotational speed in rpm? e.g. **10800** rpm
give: **100** rpm
